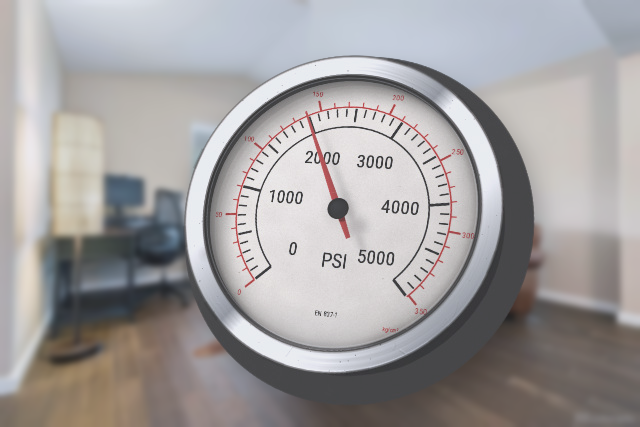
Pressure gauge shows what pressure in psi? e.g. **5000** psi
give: **2000** psi
